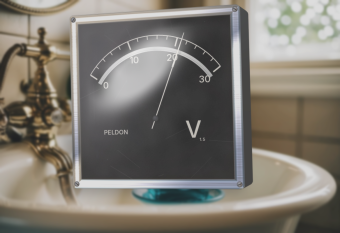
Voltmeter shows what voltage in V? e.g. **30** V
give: **21** V
